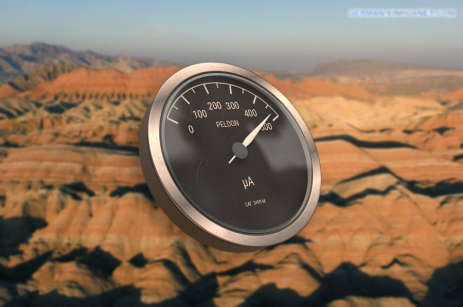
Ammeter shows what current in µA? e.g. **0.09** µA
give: **475** µA
